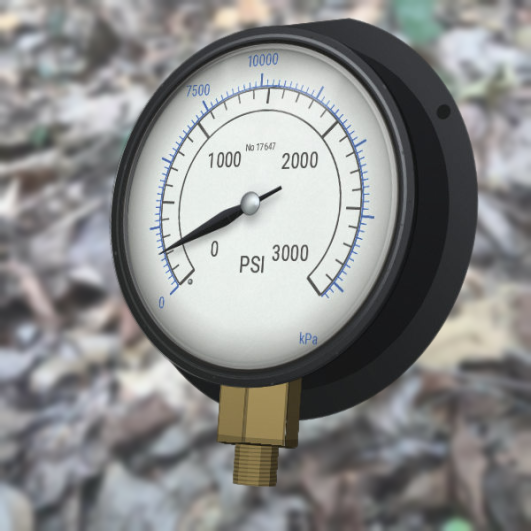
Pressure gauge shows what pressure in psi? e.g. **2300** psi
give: **200** psi
